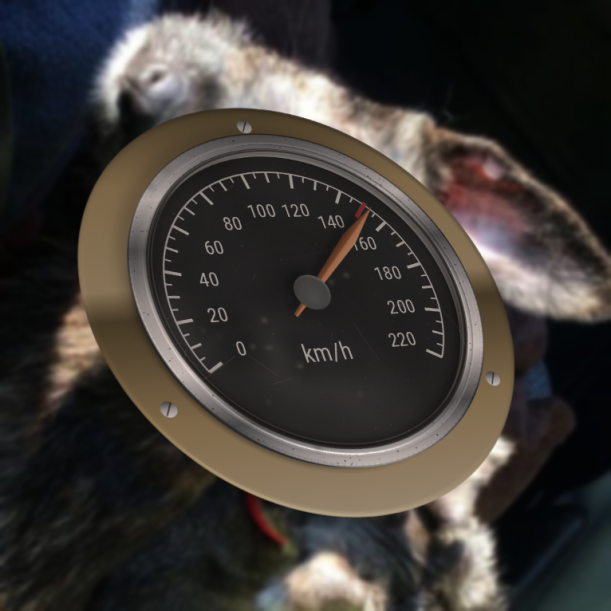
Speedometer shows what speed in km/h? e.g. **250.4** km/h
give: **152.5** km/h
